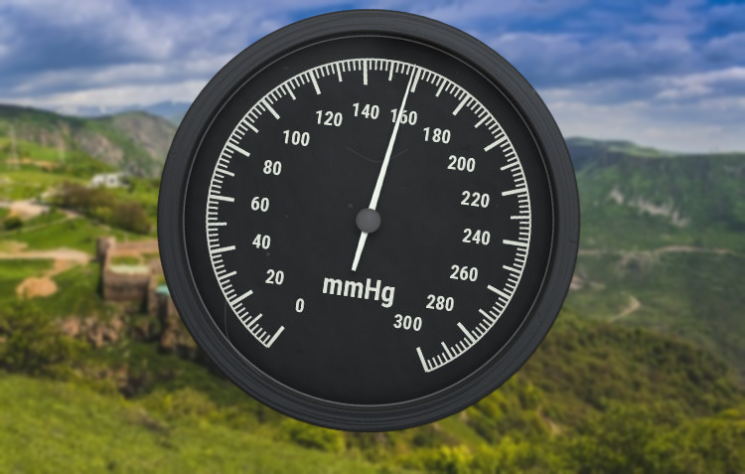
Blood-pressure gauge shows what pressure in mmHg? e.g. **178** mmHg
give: **158** mmHg
